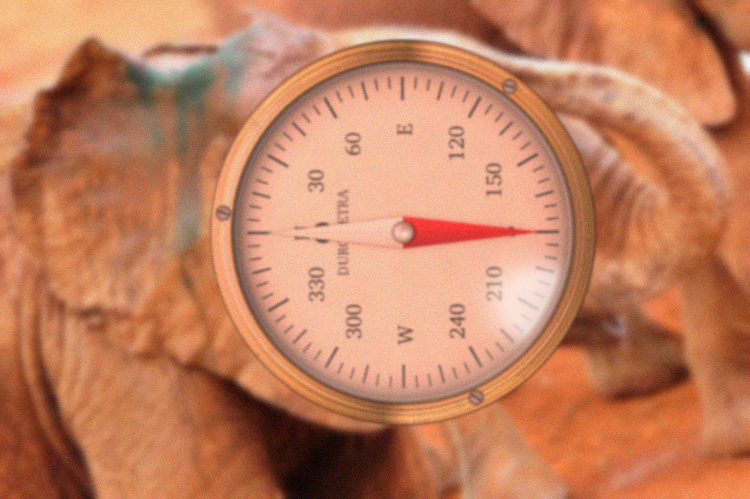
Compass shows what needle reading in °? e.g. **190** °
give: **180** °
